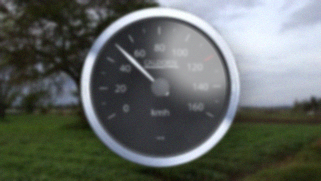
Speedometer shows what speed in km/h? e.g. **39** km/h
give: **50** km/h
